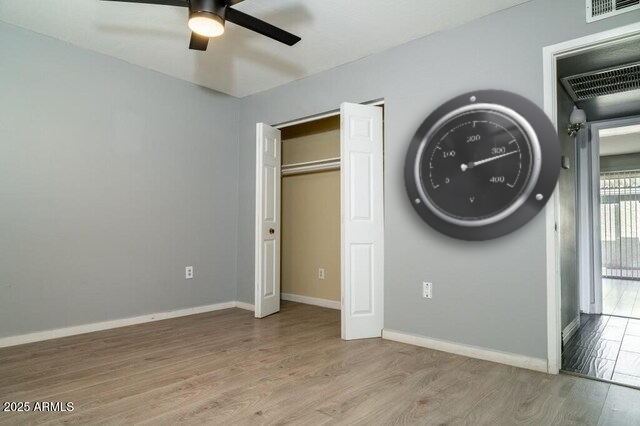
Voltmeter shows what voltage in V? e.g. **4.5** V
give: **325** V
